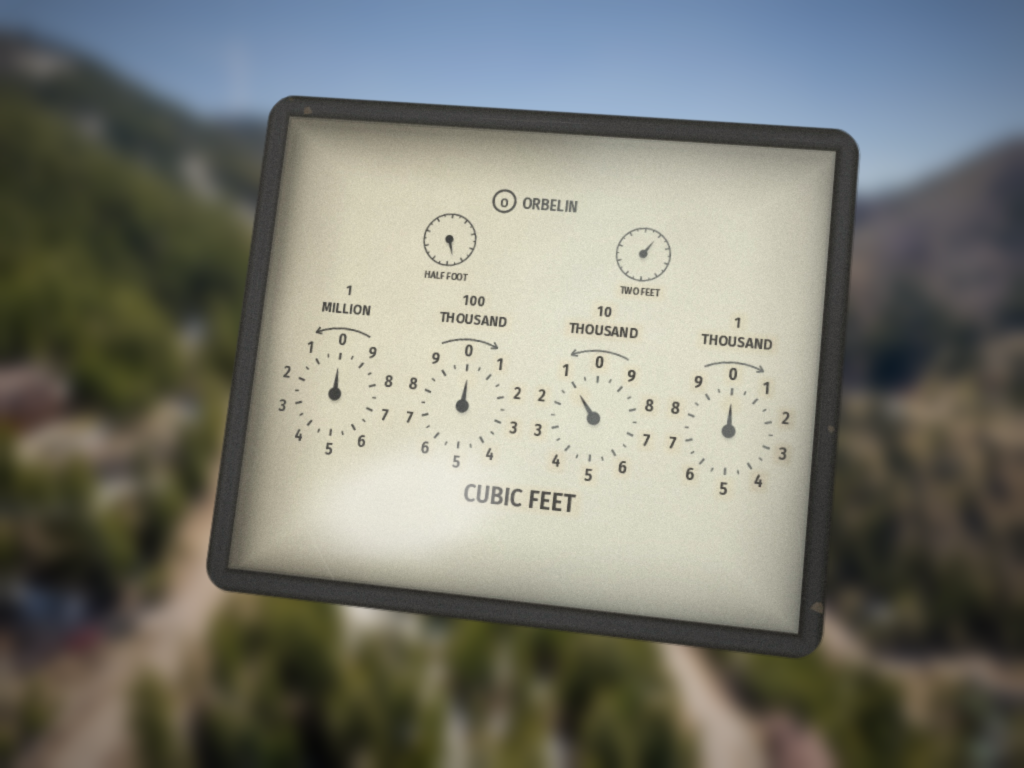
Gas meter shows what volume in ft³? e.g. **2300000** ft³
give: **1000** ft³
